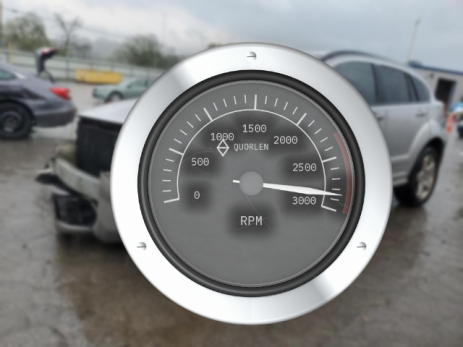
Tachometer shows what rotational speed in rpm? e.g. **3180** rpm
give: **2850** rpm
